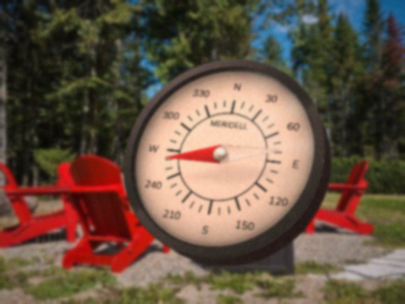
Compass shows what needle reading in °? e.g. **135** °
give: **260** °
